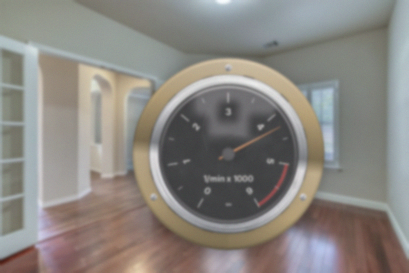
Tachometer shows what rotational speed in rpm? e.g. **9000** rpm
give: **4250** rpm
